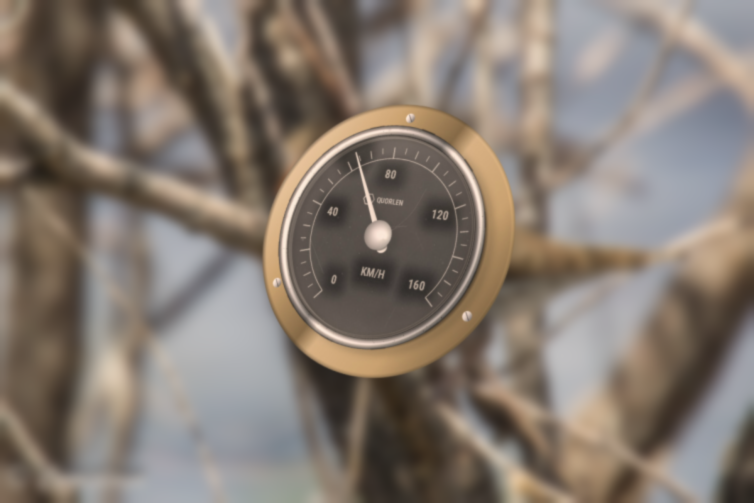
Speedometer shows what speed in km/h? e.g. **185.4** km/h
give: **65** km/h
